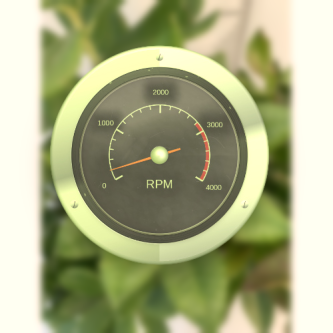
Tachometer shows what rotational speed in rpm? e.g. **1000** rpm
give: **200** rpm
